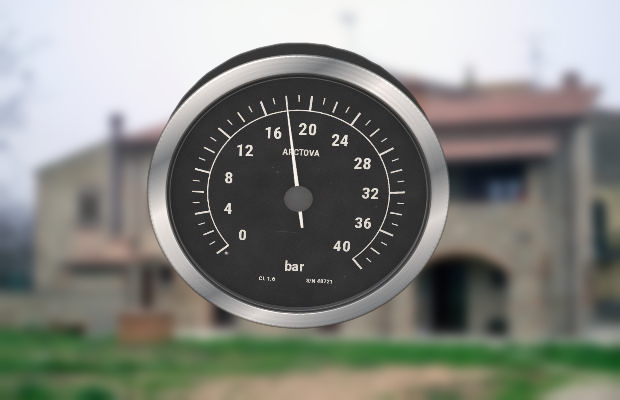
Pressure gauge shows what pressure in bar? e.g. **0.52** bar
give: **18** bar
